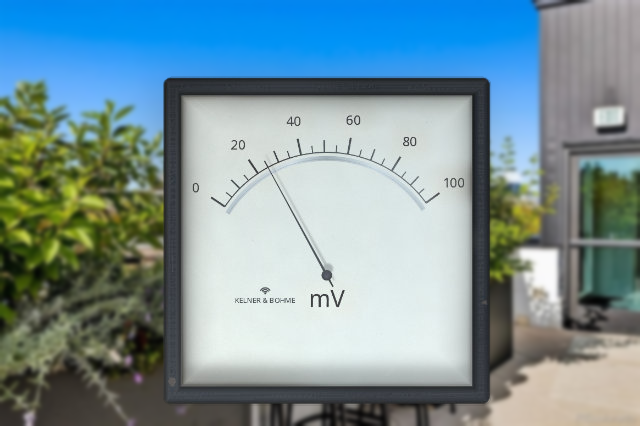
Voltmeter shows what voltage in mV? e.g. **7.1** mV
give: **25** mV
